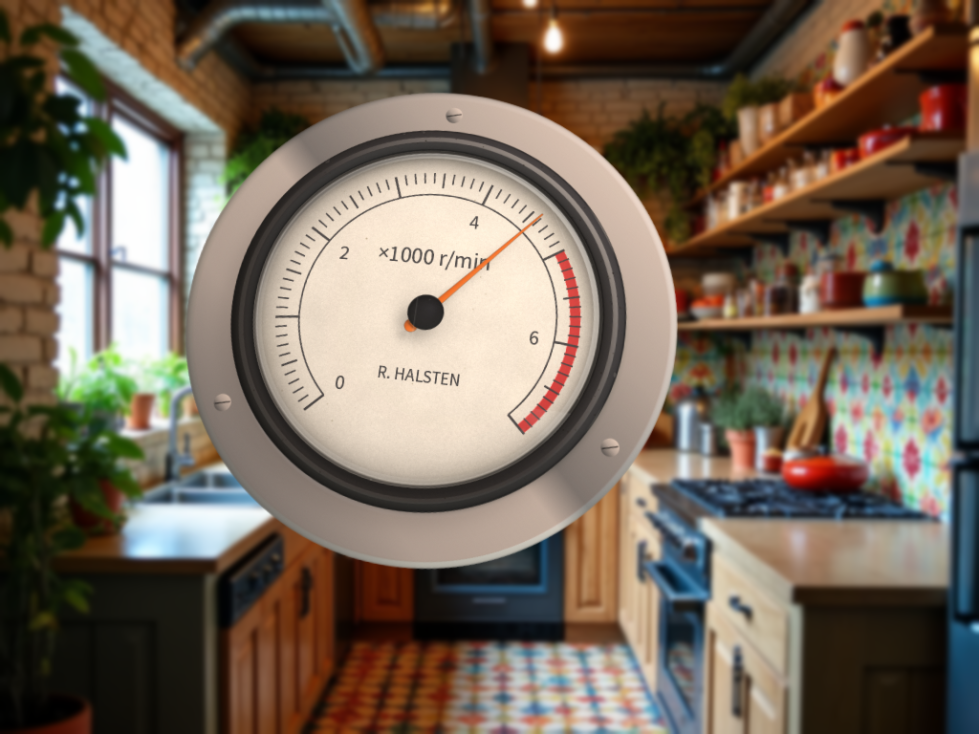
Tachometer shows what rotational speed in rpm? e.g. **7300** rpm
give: **4600** rpm
